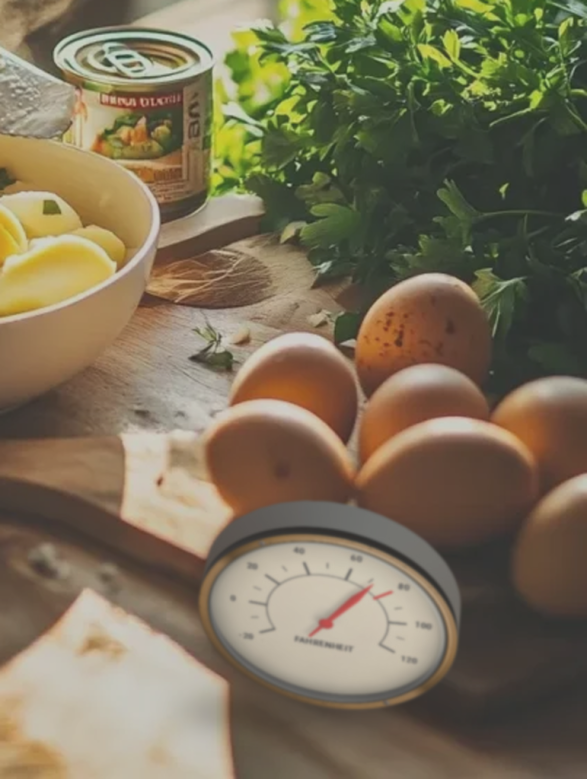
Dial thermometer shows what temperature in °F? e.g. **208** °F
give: **70** °F
